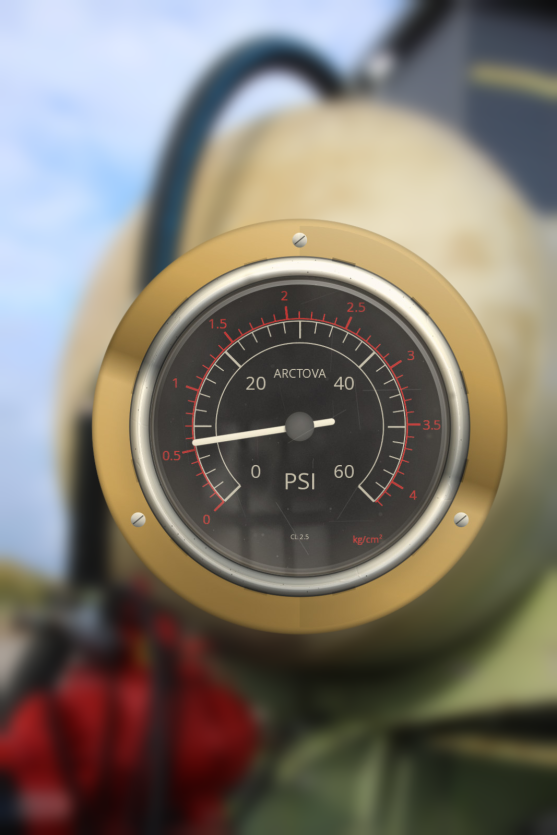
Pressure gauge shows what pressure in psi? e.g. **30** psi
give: **8** psi
